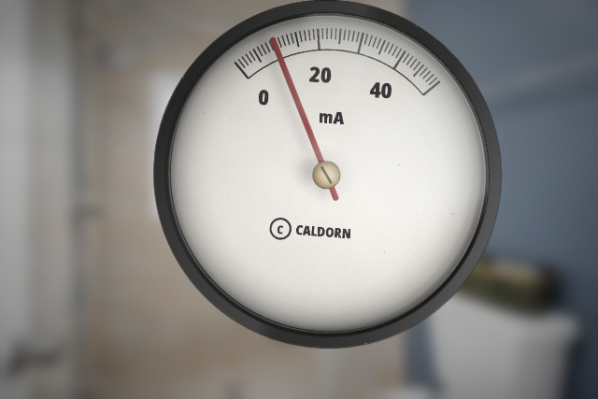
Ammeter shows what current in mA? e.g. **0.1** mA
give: **10** mA
